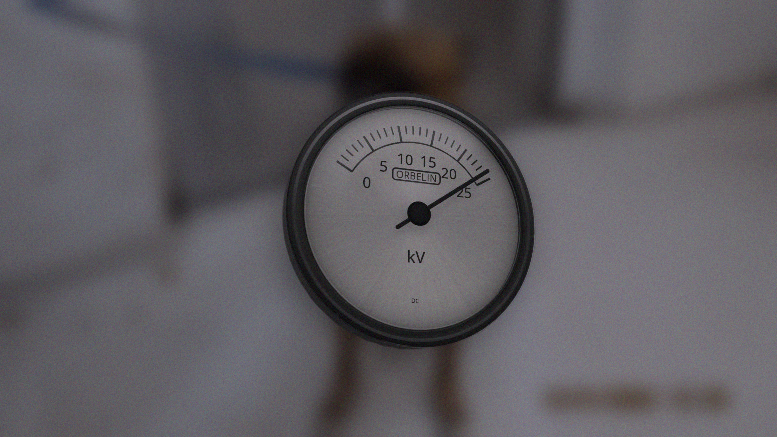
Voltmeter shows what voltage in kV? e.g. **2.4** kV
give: **24** kV
